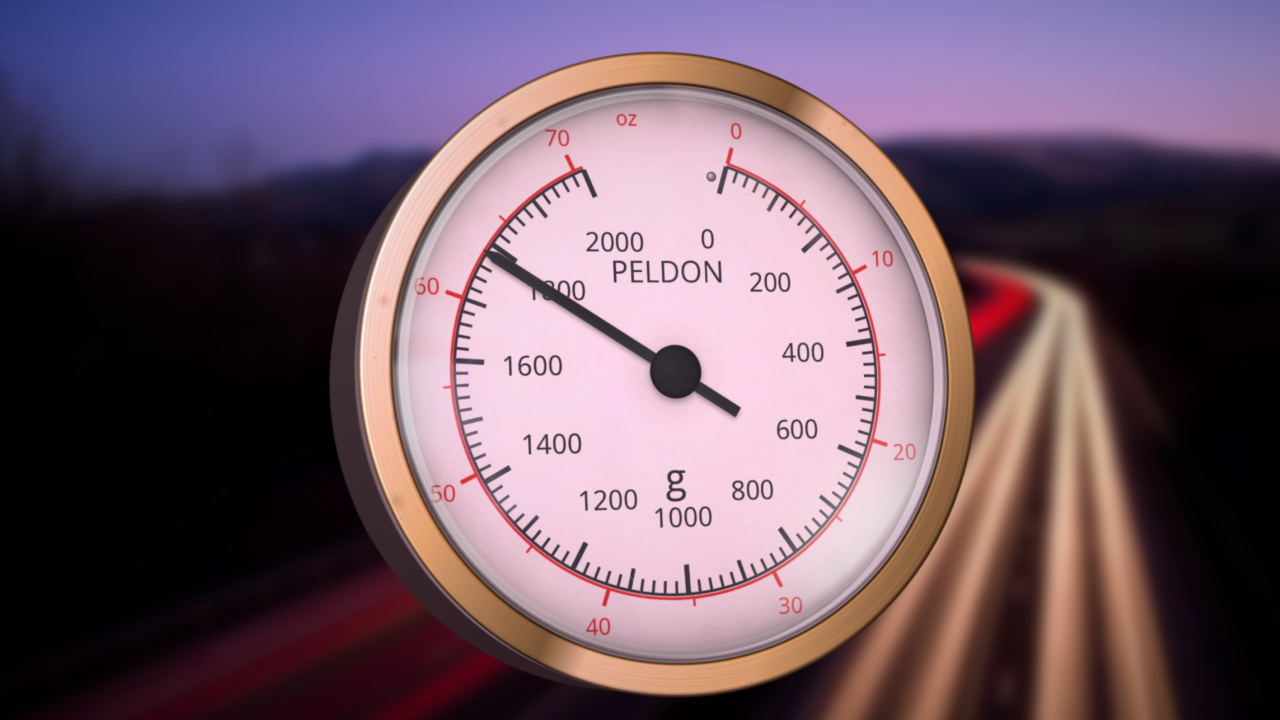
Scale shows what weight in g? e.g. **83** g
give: **1780** g
